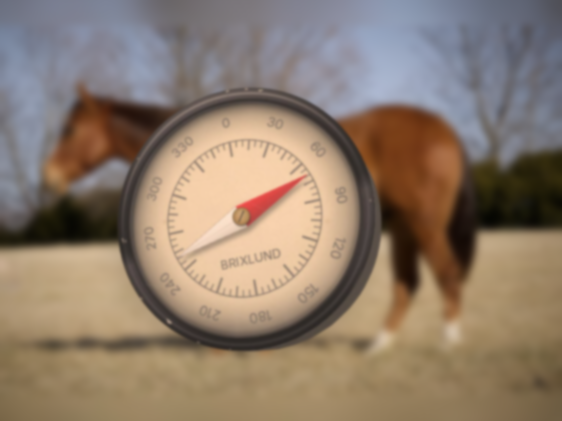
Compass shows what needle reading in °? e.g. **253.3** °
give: **70** °
